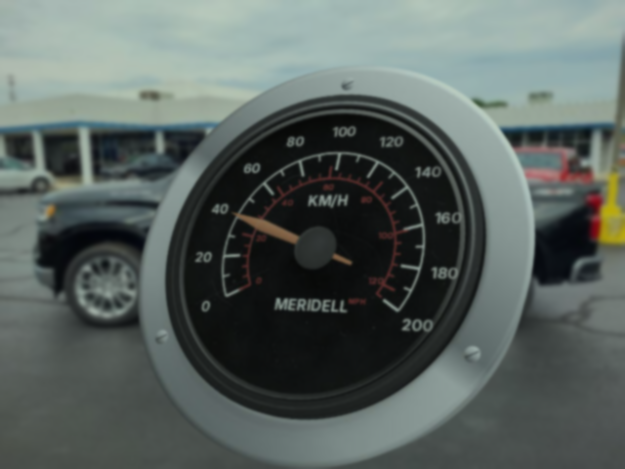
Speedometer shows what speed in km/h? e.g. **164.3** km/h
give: **40** km/h
